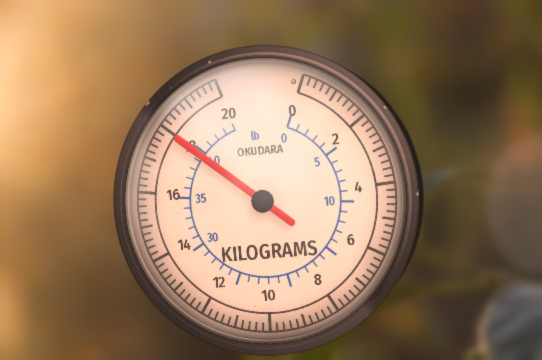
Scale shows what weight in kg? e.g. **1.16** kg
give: **18** kg
